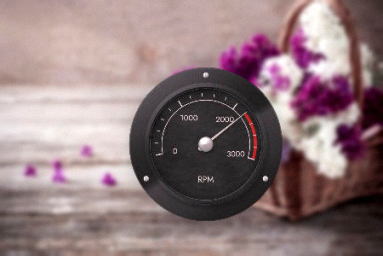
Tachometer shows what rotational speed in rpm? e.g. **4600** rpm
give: **2200** rpm
